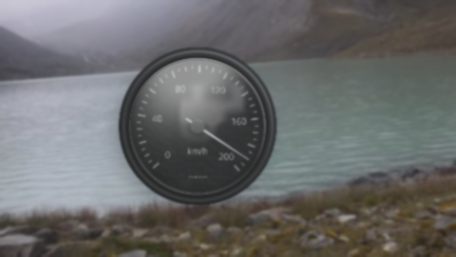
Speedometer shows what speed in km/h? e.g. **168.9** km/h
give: **190** km/h
